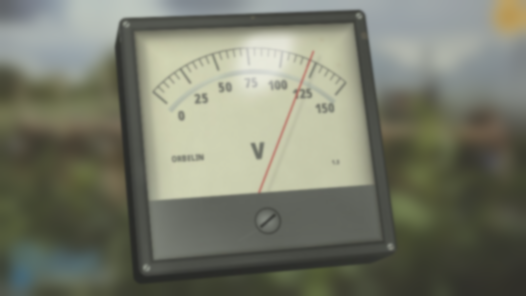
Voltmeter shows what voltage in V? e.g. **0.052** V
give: **120** V
